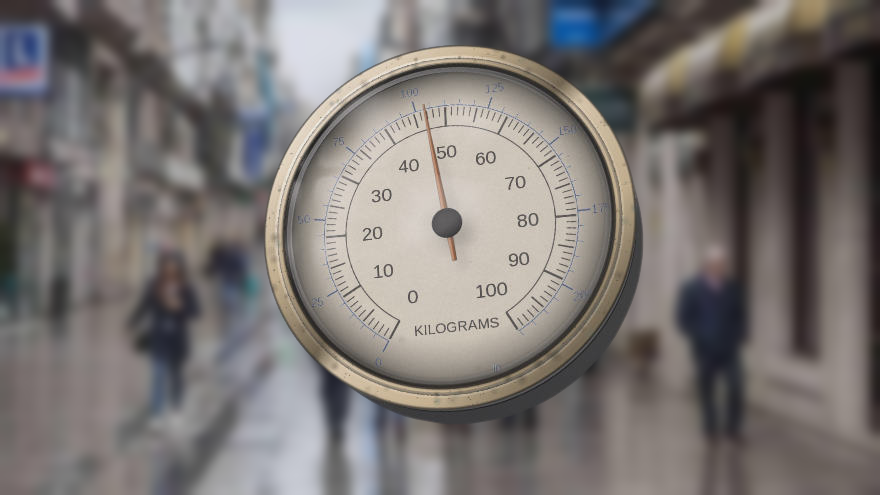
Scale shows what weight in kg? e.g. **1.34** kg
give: **47** kg
